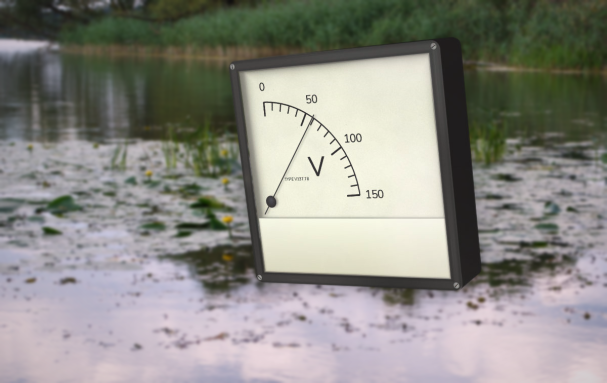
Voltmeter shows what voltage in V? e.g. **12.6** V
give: **60** V
